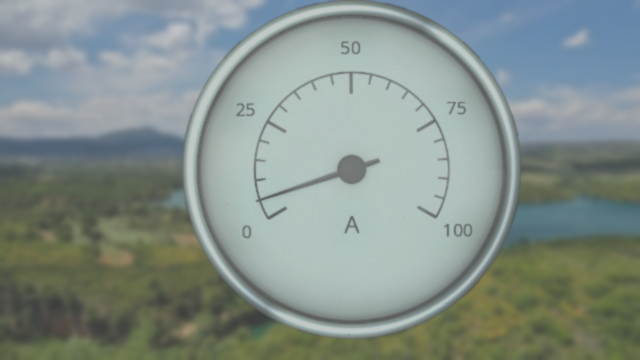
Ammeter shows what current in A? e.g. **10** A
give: **5** A
